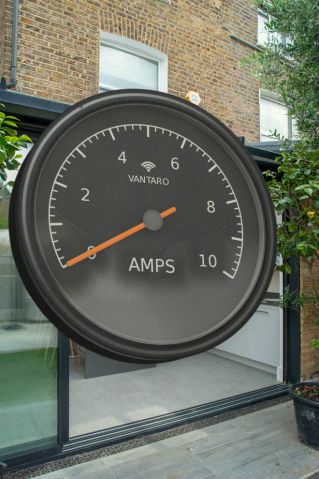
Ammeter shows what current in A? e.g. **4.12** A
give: **0** A
